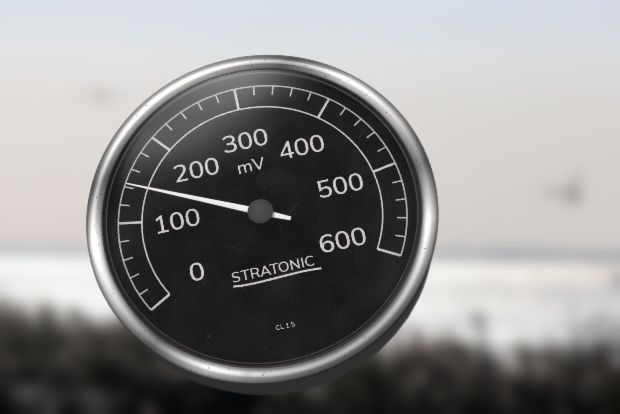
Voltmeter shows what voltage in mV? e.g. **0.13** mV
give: **140** mV
